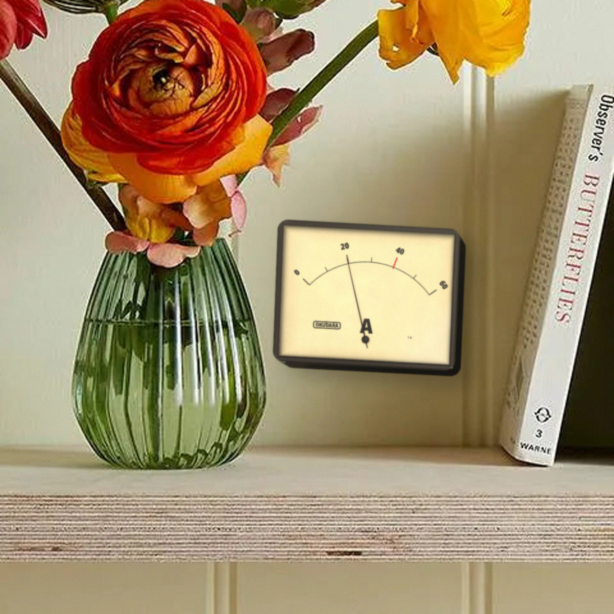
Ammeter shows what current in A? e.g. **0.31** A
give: **20** A
